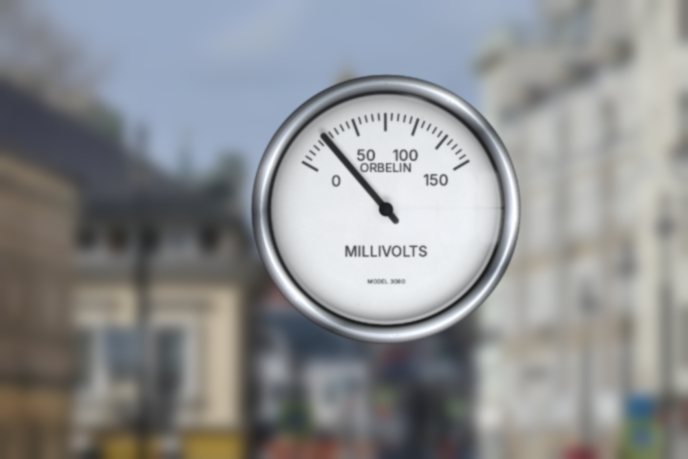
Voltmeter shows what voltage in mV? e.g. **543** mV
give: **25** mV
